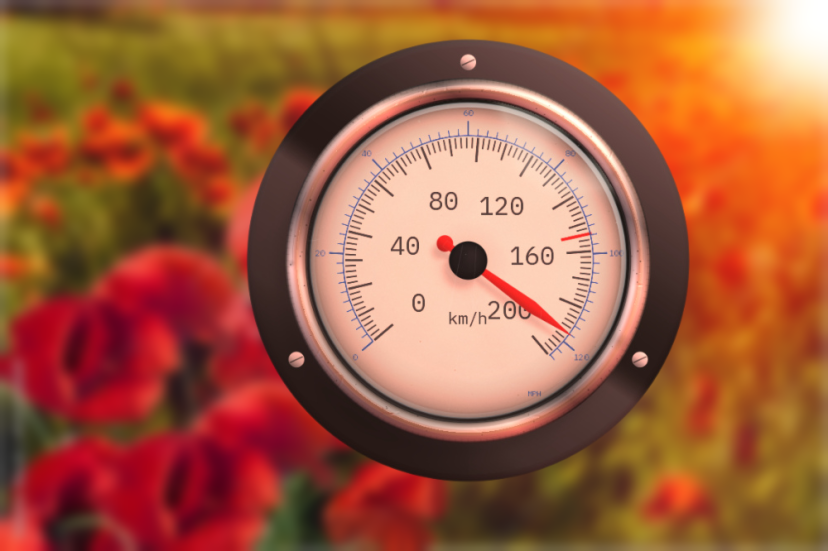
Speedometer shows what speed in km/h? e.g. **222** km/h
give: **190** km/h
